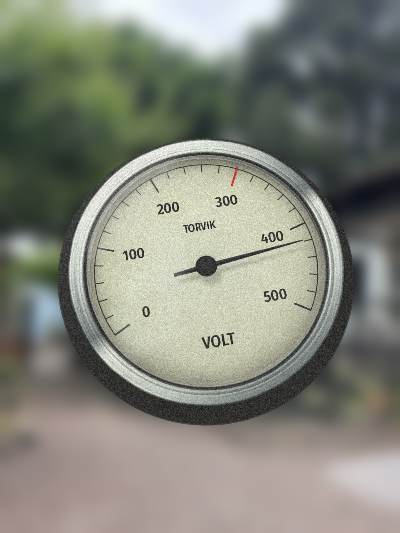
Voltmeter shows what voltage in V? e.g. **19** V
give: **420** V
